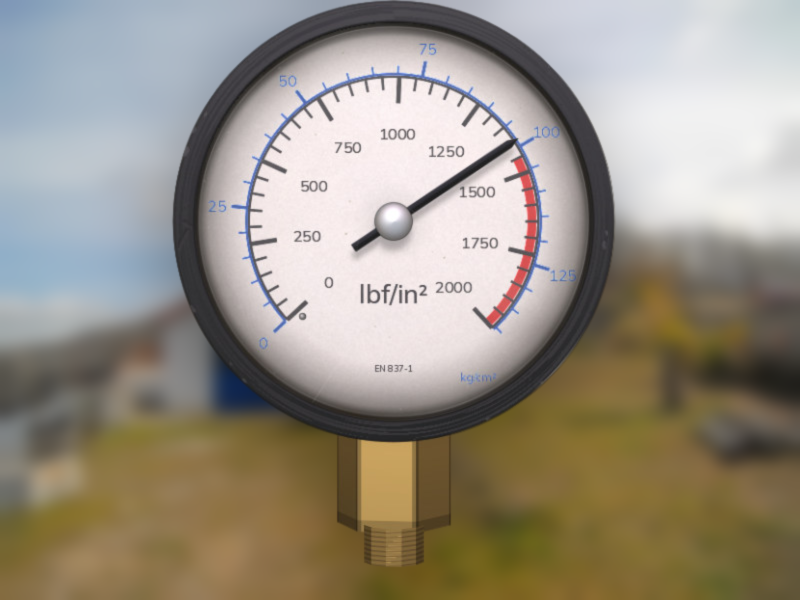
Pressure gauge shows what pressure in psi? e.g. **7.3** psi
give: **1400** psi
